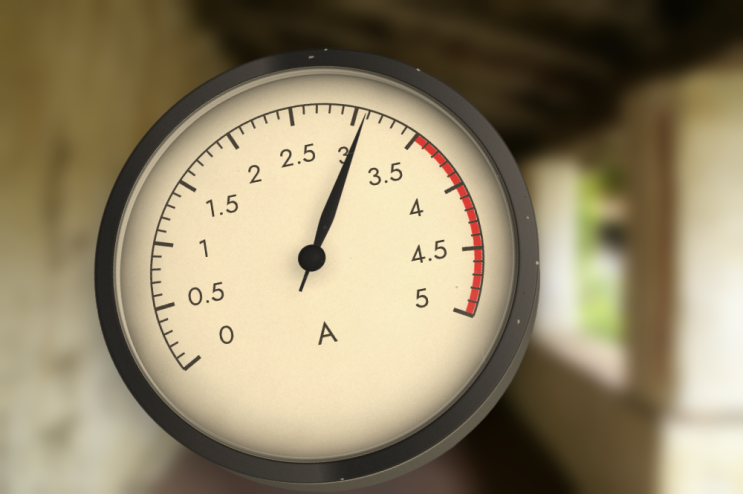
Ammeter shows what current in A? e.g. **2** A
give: **3.1** A
